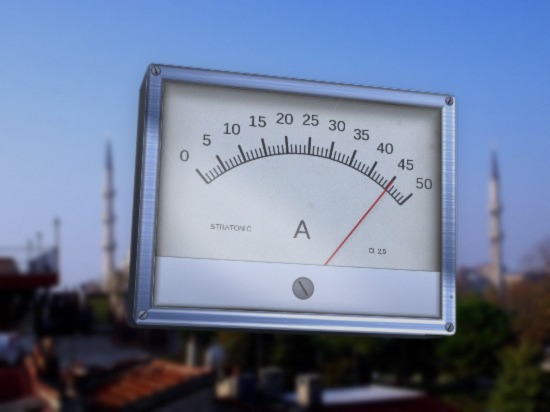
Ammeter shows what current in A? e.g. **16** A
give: **45** A
